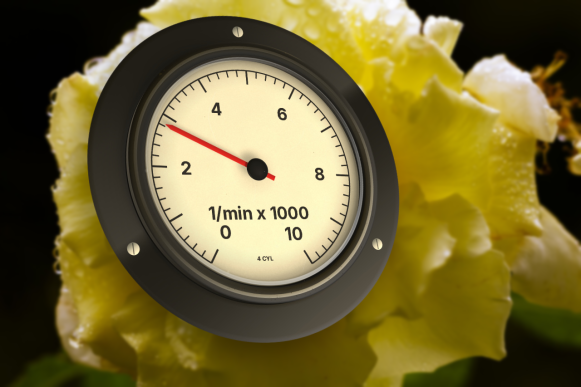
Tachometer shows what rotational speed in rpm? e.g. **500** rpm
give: **2800** rpm
